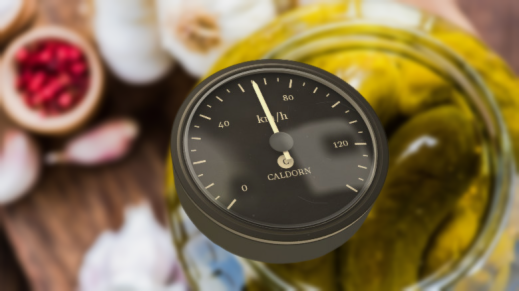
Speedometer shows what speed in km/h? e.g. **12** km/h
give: **65** km/h
